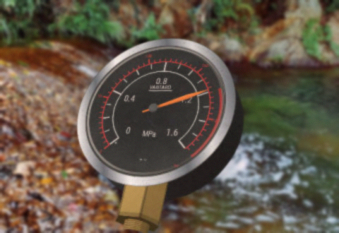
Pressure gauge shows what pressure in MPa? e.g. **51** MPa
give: **1.2** MPa
